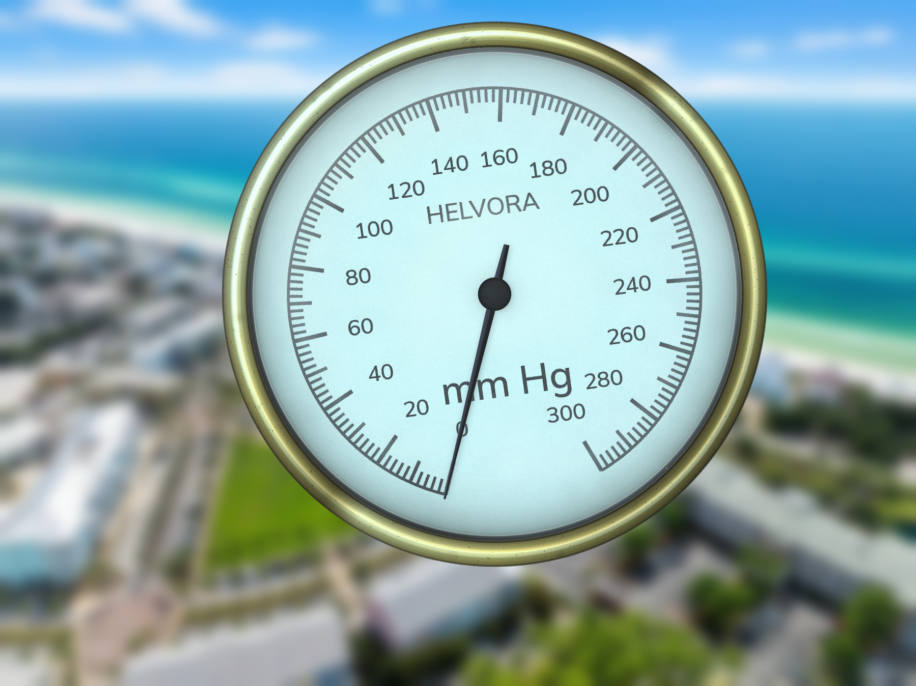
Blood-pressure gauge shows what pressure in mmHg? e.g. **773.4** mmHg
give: **0** mmHg
